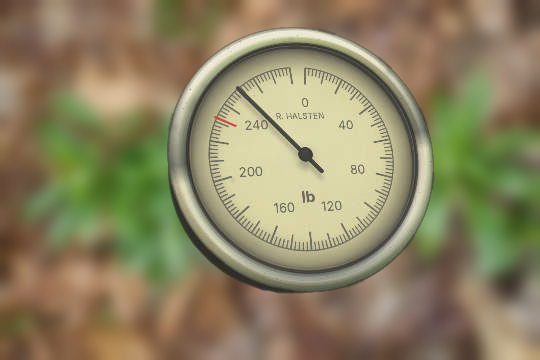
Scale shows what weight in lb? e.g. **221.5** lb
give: **250** lb
